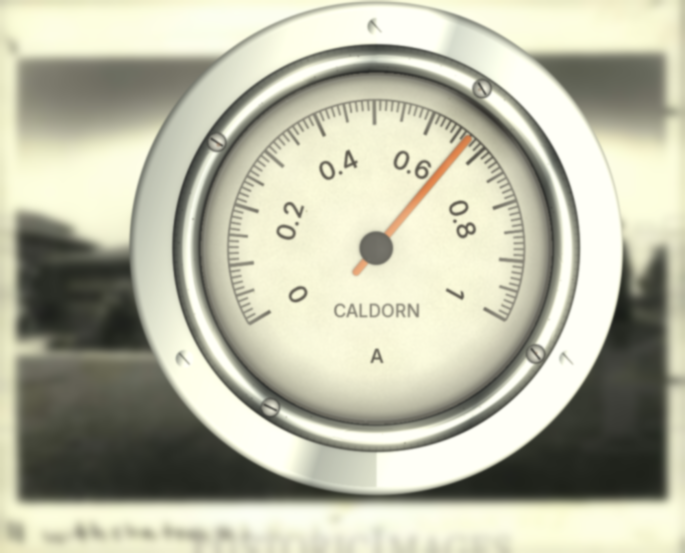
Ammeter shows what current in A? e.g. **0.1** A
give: **0.67** A
